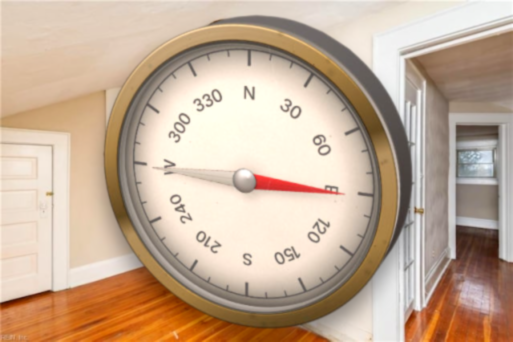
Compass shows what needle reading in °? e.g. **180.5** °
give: **90** °
